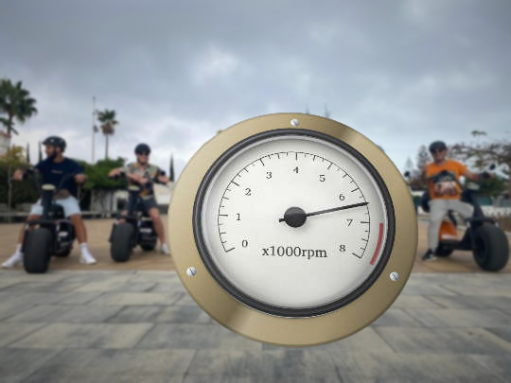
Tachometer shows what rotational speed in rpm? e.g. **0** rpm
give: **6500** rpm
